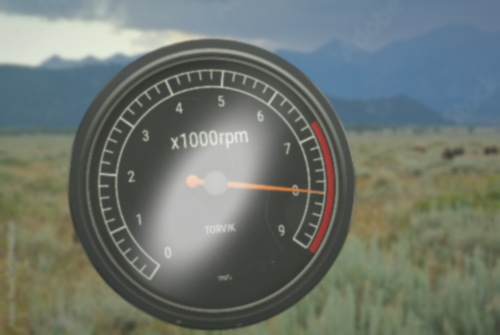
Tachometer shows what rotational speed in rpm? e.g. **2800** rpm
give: **8000** rpm
